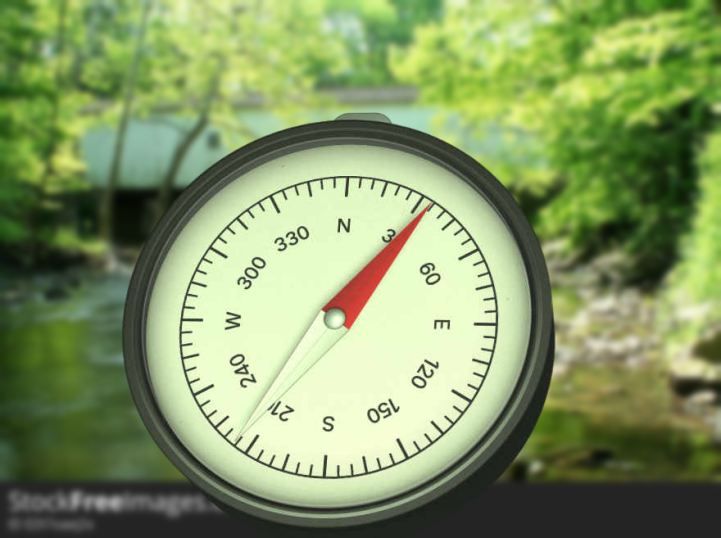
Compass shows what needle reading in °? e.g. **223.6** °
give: **35** °
